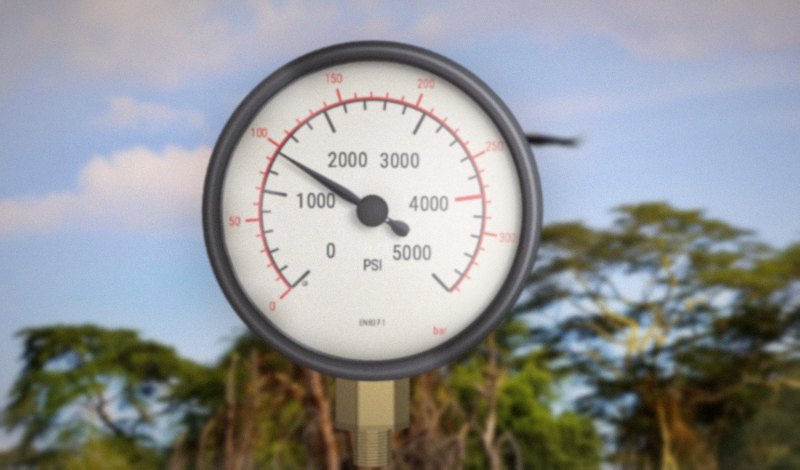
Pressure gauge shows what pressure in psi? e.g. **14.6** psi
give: **1400** psi
